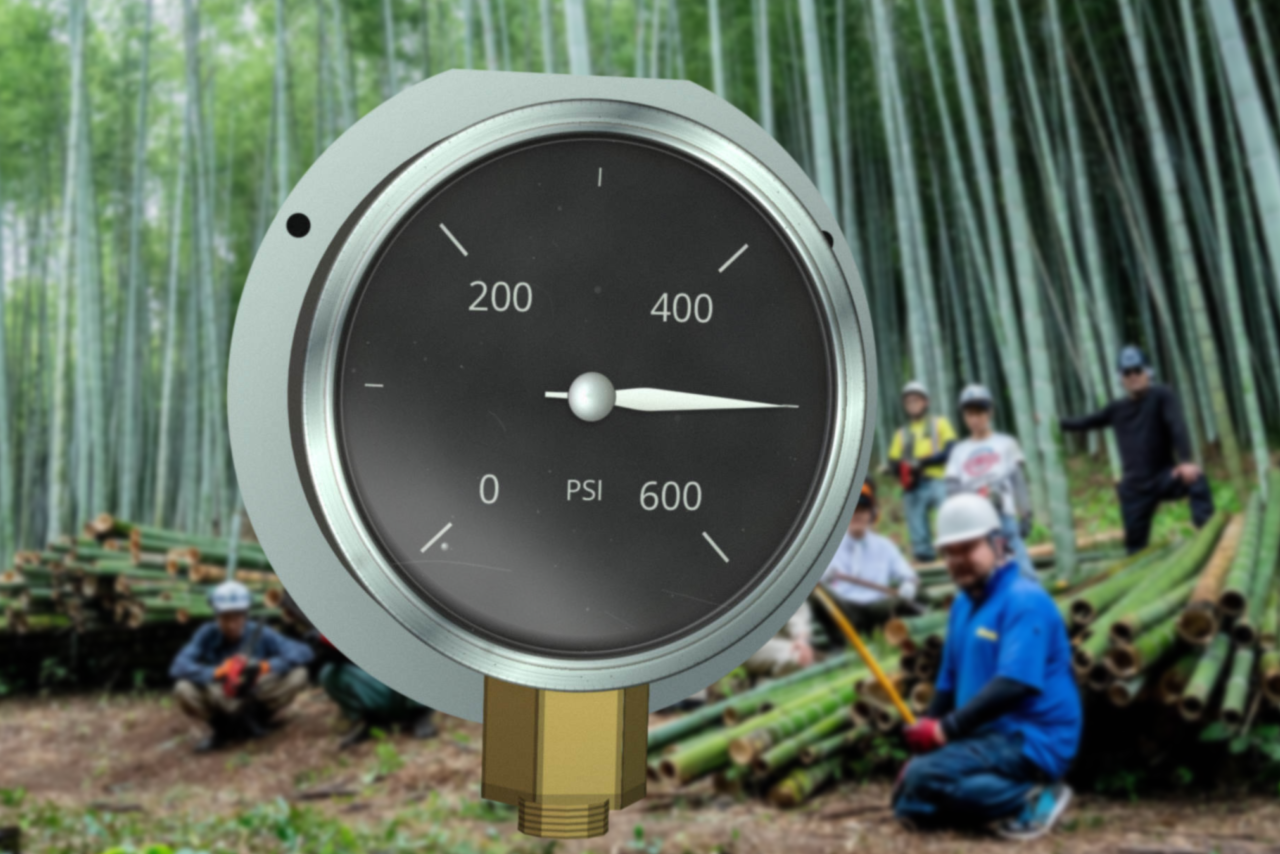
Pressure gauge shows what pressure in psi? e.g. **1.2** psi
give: **500** psi
